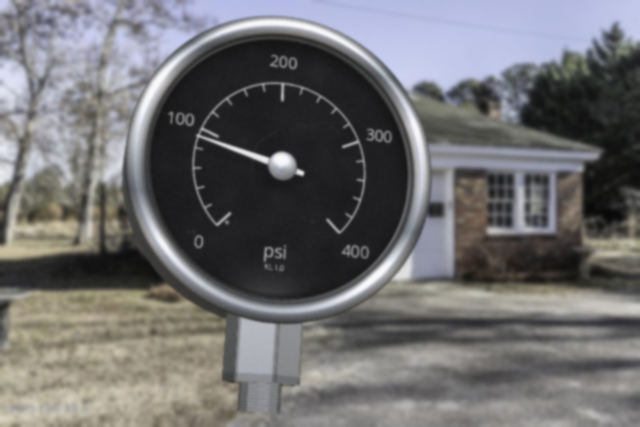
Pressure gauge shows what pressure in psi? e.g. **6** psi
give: **90** psi
